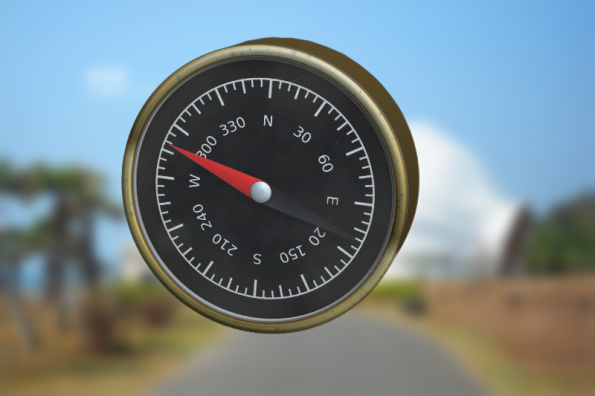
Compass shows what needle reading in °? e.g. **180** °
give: **290** °
